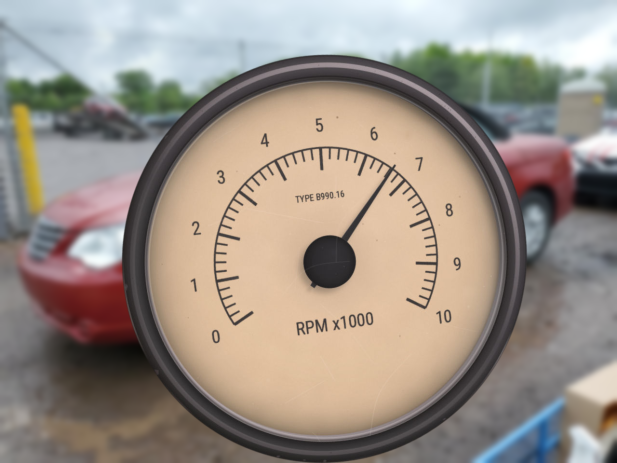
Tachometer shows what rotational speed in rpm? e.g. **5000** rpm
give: **6600** rpm
